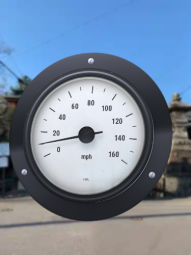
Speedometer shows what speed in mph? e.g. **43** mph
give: **10** mph
